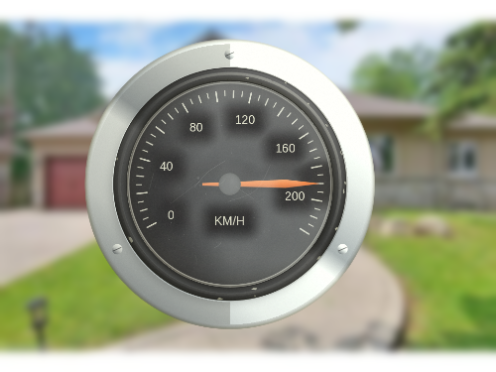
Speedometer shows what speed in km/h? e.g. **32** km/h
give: **190** km/h
